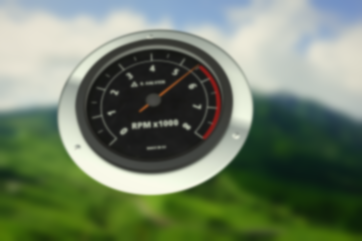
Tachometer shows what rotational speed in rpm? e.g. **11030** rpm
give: **5500** rpm
